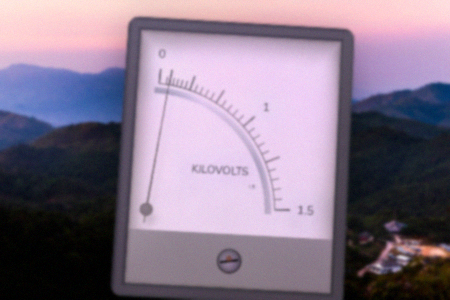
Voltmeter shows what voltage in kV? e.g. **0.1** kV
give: **0.25** kV
